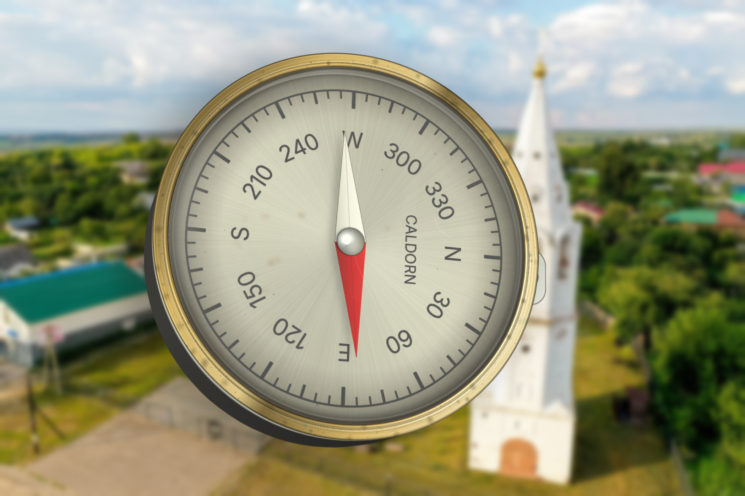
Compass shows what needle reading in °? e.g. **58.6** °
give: **85** °
